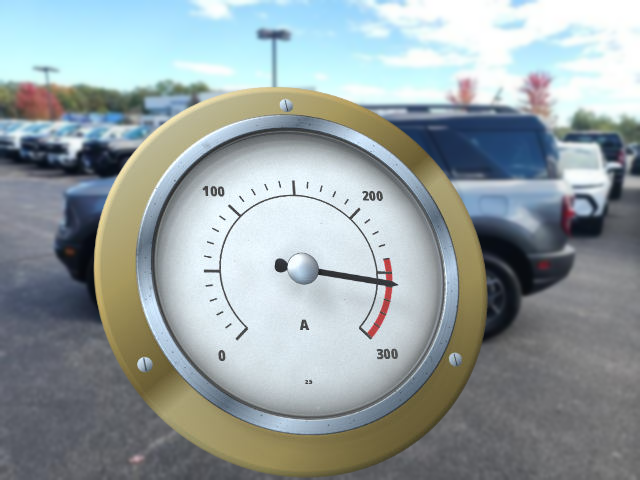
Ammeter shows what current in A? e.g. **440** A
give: **260** A
